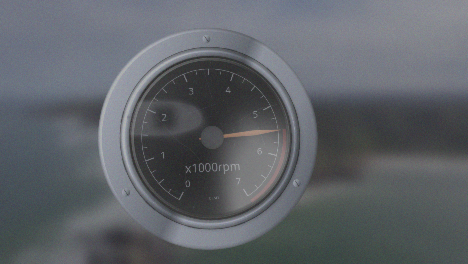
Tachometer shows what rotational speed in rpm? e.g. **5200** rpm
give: **5500** rpm
